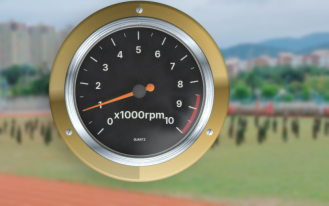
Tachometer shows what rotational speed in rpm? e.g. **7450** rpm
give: **1000** rpm
